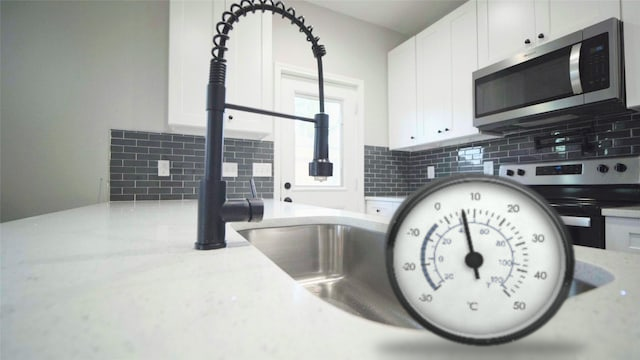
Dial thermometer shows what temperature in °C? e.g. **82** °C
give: **6** °C
